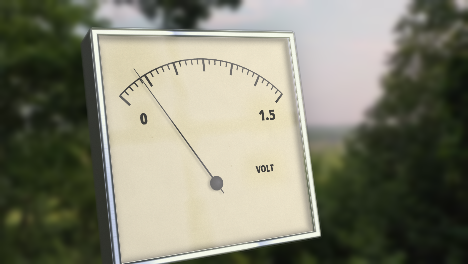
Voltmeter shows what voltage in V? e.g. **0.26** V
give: **0.2** V
